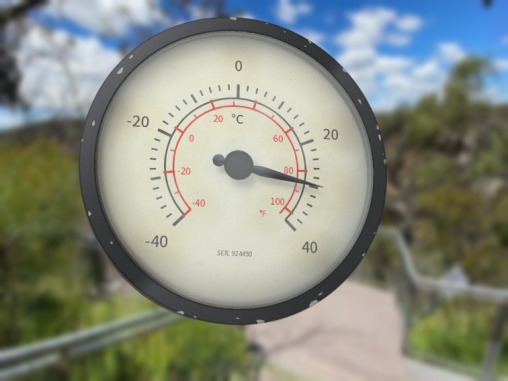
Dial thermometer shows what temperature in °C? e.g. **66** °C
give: **30** °C
